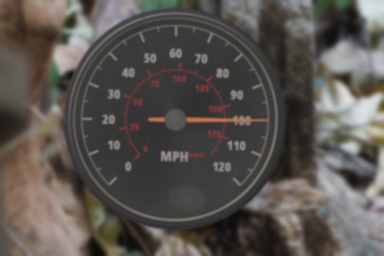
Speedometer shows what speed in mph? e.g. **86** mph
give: **100** mph
